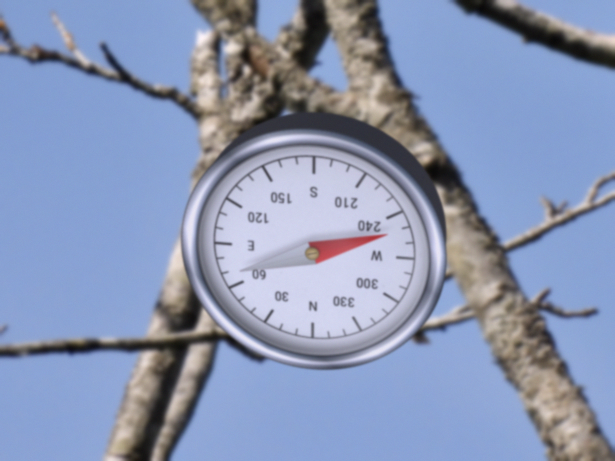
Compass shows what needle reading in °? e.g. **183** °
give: **250** °
